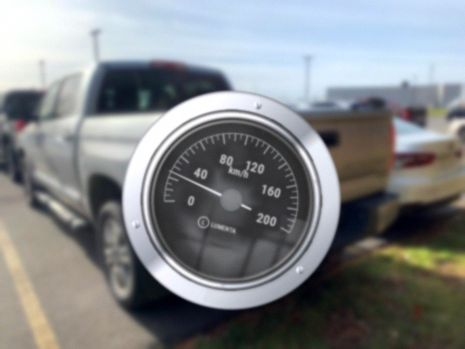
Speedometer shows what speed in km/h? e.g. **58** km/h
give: **25** km/h
